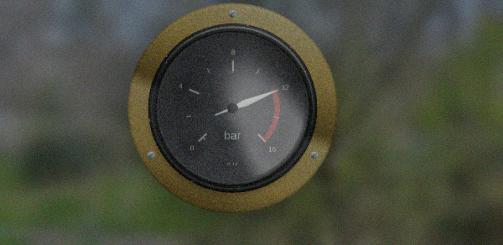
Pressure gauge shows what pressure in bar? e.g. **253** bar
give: **12** bar
